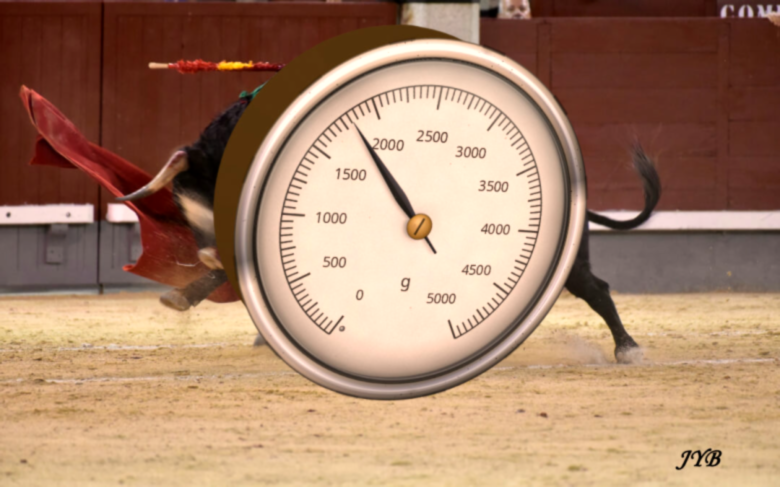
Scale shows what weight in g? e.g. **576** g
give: **1800** g
